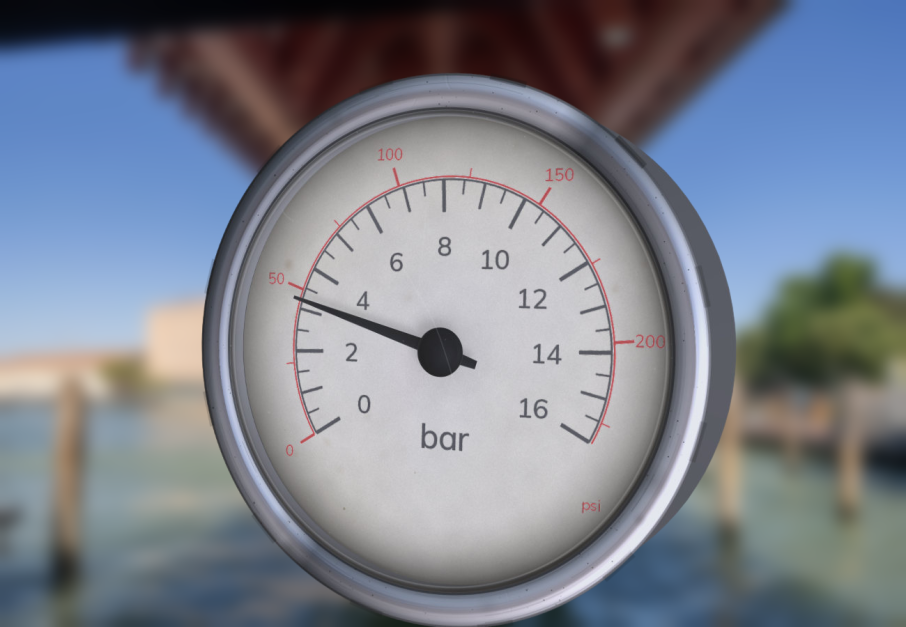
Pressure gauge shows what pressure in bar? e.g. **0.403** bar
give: **3.25** bar
